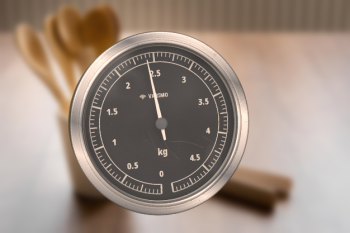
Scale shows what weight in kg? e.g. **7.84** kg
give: **2.4** kg
